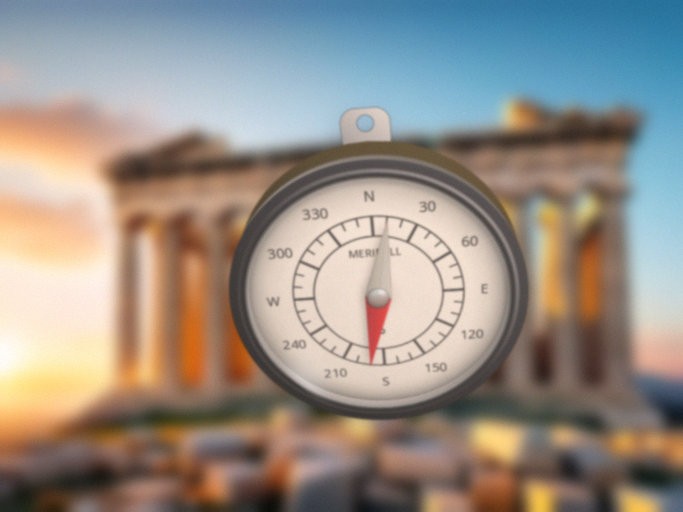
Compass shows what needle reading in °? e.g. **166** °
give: **190** °
